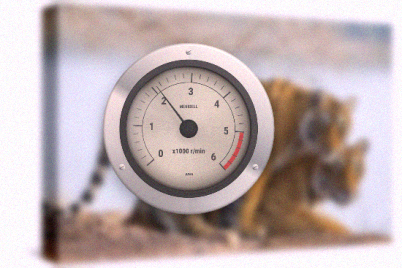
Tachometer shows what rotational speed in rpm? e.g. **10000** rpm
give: **2100** rpm
